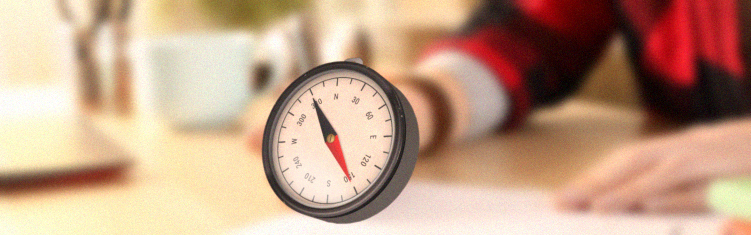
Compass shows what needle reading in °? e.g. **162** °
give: **150** °
